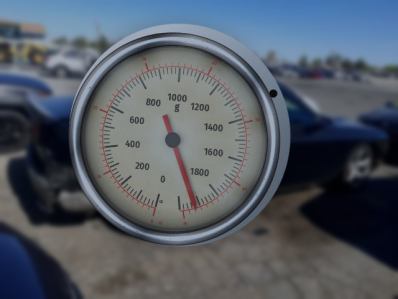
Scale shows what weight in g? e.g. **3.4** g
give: **1920** g
